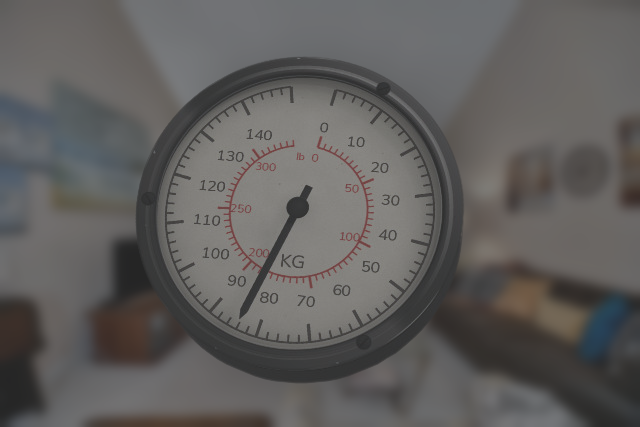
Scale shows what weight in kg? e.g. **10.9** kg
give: **84** kg
